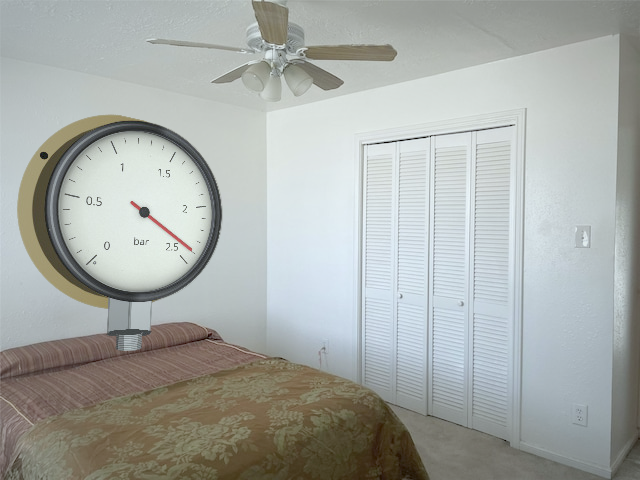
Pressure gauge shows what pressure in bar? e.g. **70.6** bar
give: **2.4** bar
